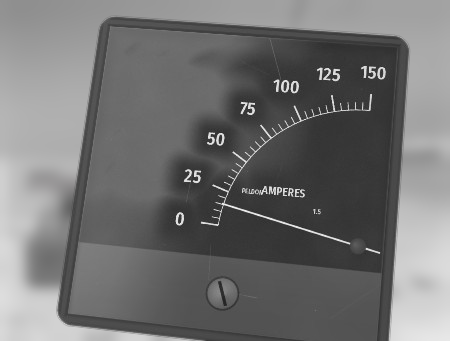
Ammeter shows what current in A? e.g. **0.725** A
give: **15** A
